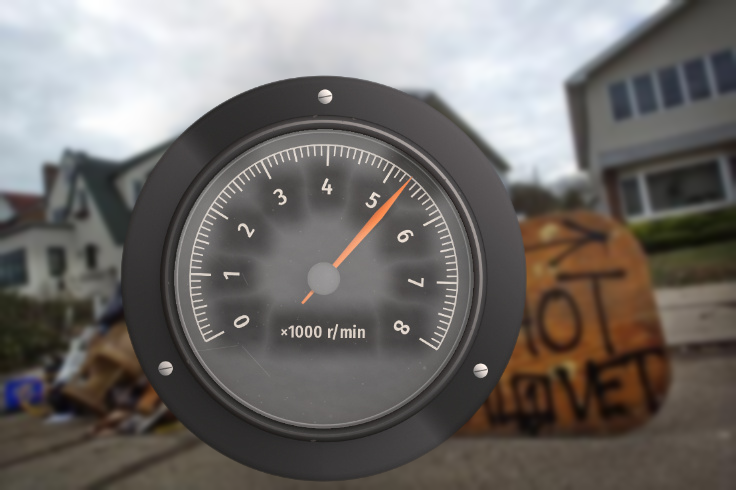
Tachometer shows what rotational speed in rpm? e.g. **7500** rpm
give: **5300** rpm
